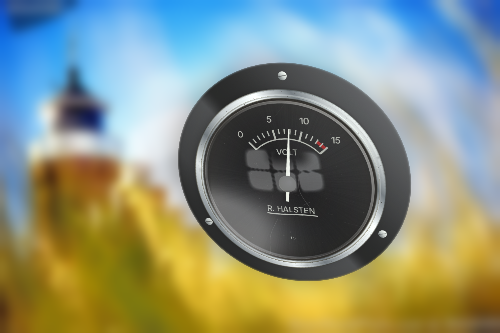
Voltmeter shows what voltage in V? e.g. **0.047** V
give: **8** V
